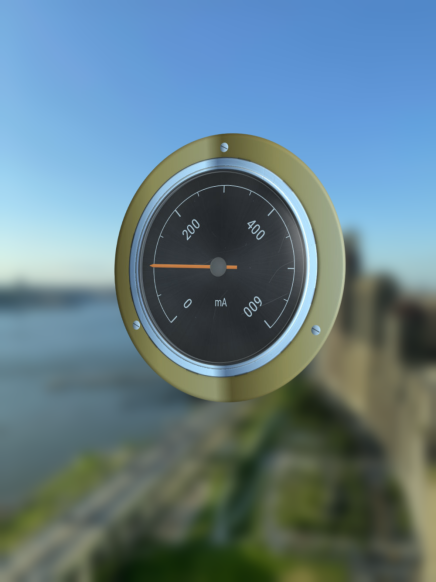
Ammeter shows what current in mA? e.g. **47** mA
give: **100** mA
